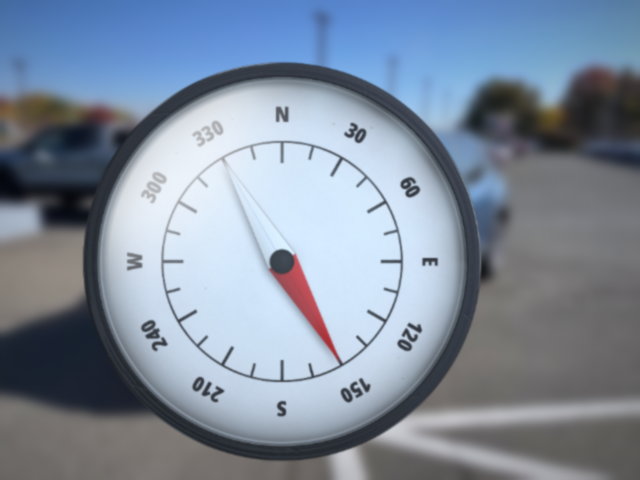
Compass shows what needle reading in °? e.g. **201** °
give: **150** °
